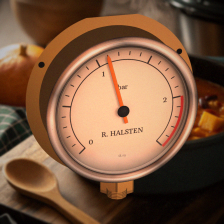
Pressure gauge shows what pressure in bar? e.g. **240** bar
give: **1.1** bar
